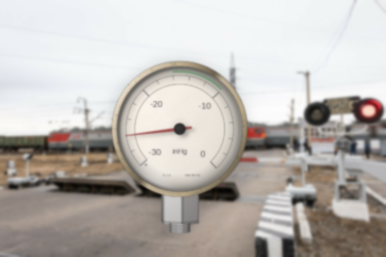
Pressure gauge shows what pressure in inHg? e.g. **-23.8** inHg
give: **-26** inHg
